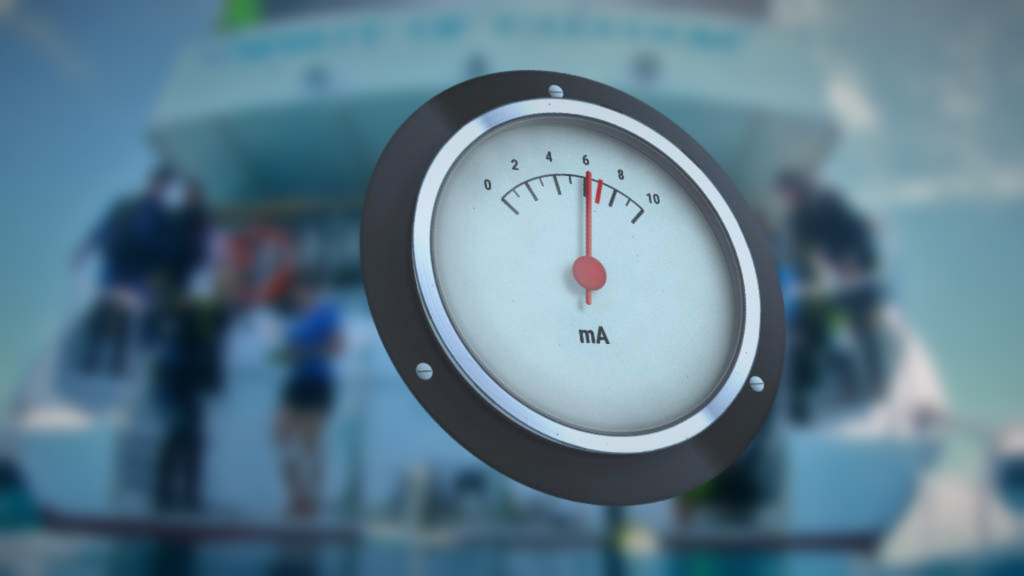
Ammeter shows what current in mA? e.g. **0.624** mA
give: **6** mA
